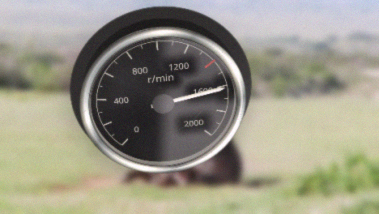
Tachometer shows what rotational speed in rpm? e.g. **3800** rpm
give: **1600** rpm
